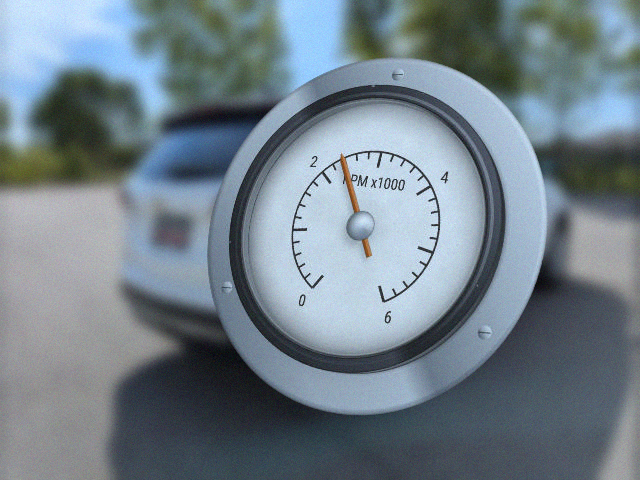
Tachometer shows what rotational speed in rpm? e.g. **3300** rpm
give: **2400** rpm
